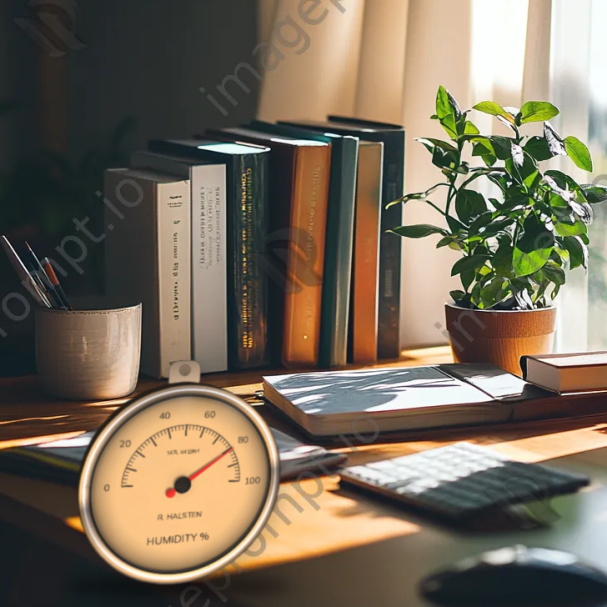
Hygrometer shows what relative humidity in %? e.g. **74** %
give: **80** %
